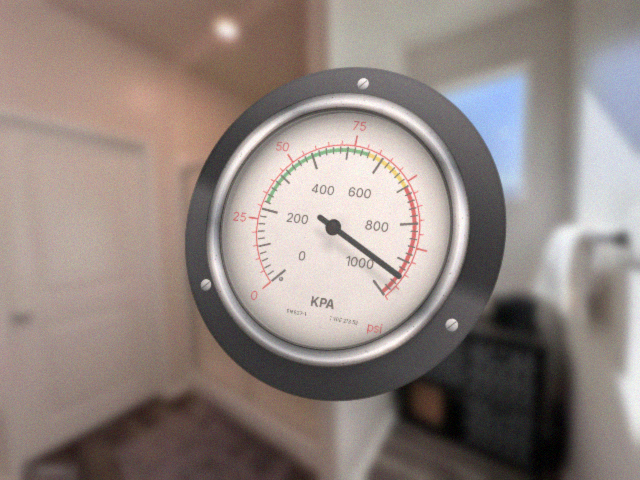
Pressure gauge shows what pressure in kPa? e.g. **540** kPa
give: **940** kPa
